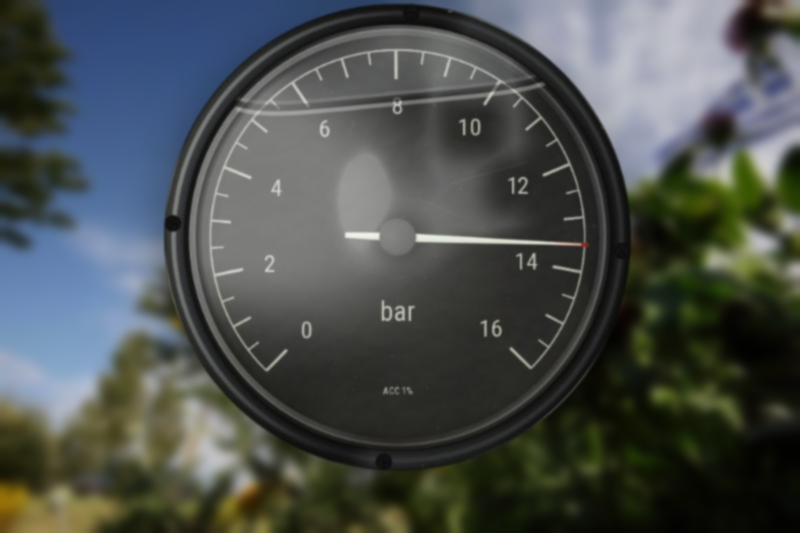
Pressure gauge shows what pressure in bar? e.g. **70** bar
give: **13.5** bar
